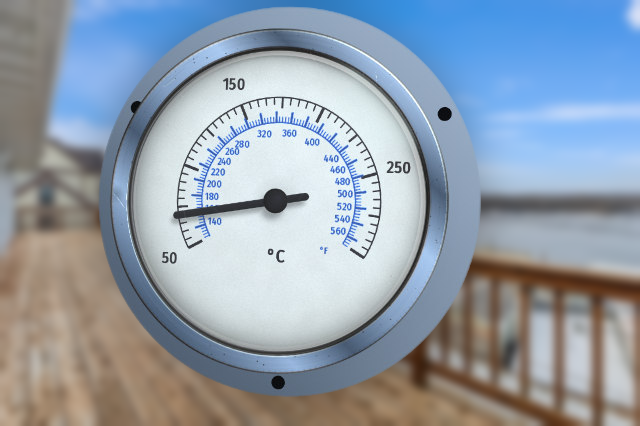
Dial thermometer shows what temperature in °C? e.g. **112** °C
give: **70** °C
